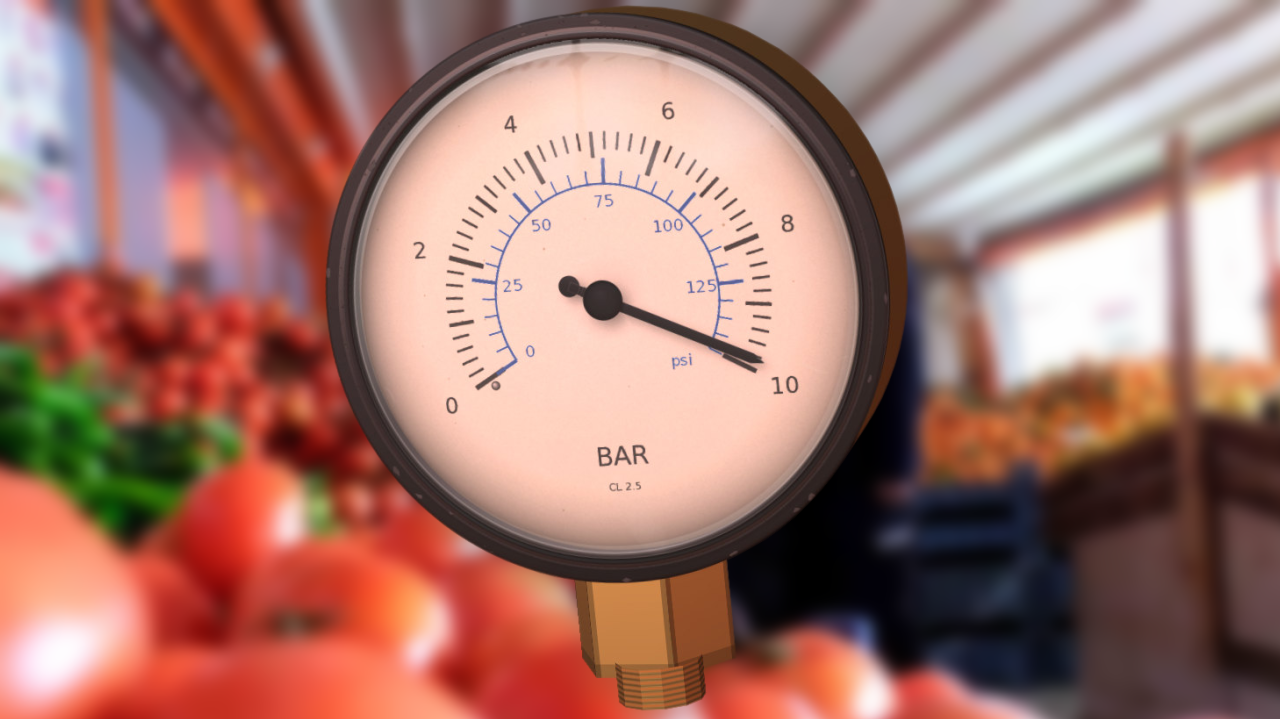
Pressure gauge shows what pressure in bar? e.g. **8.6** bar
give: **9.8** bar
